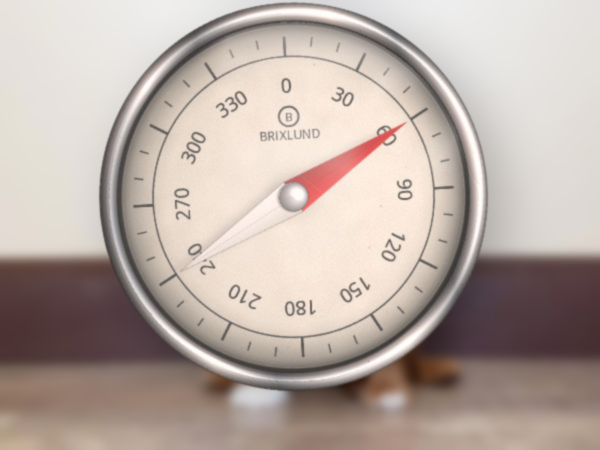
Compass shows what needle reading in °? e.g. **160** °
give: **60** °
